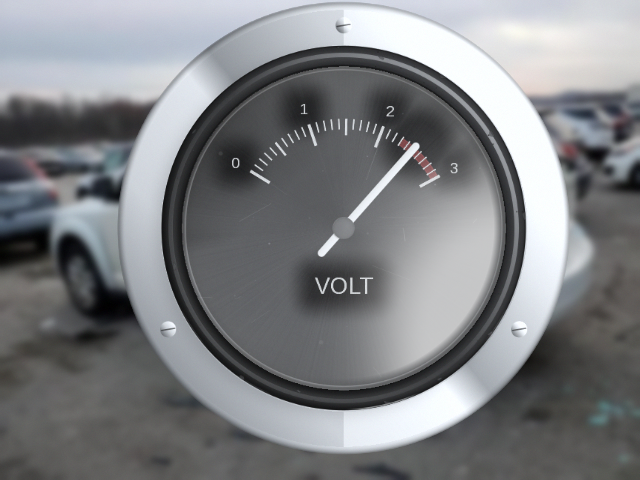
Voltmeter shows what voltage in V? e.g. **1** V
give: **2.5** V
